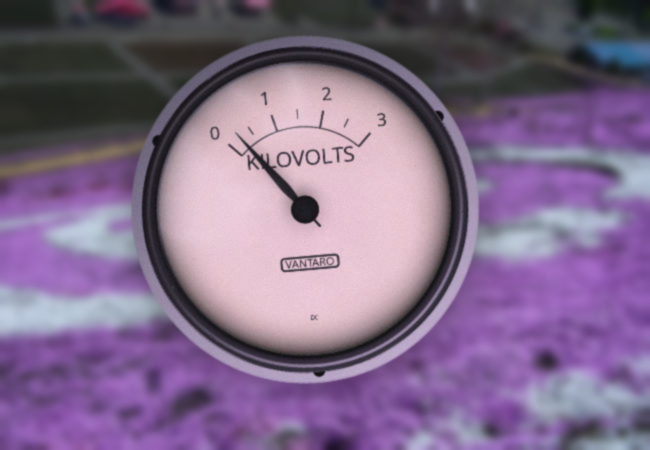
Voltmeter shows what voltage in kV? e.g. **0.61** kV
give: **0.25** kV
